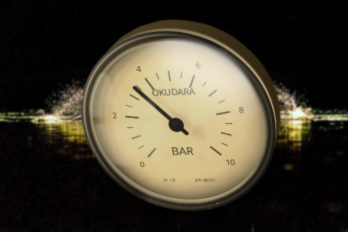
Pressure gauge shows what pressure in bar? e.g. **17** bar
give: **3.5** bar
